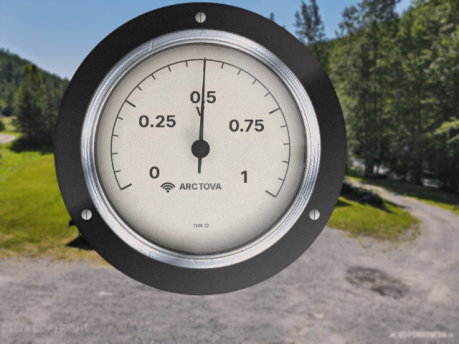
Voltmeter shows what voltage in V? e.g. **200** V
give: **0.5** V
